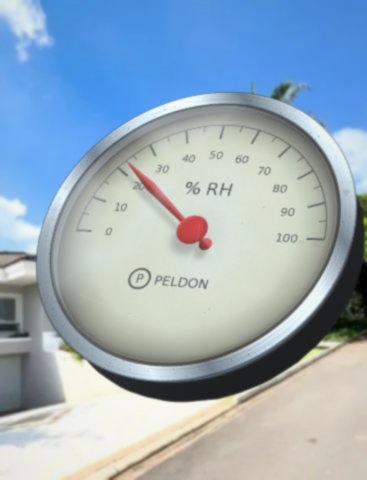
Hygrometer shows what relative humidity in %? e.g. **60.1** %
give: **22.5** %
